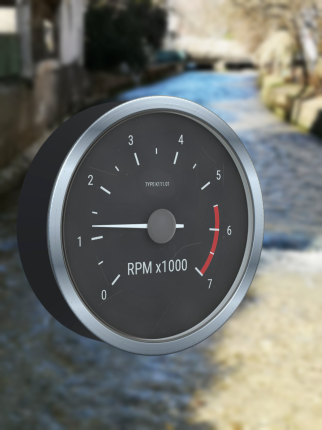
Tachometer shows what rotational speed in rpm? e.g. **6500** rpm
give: **1250** rpm
